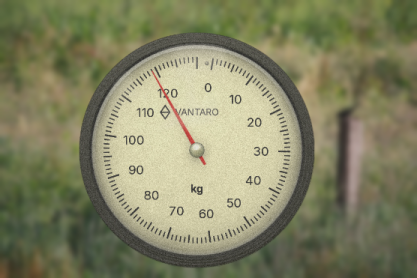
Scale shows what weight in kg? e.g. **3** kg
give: **119** kg
